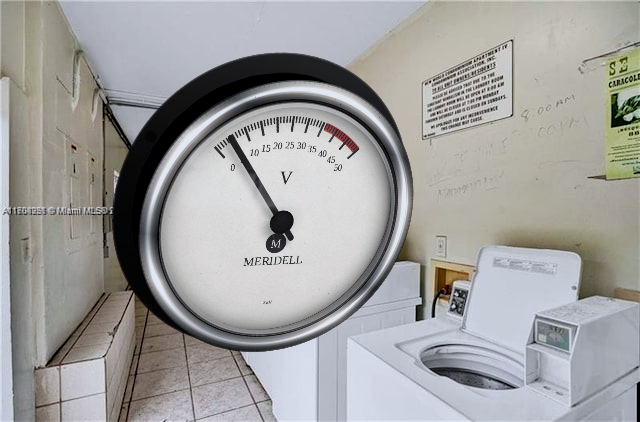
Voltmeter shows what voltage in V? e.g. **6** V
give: **5** V
